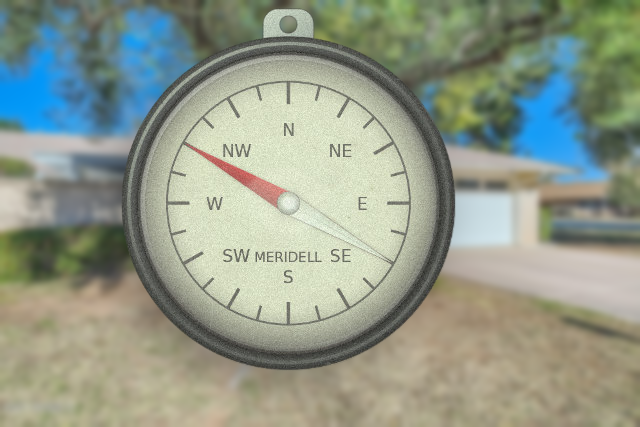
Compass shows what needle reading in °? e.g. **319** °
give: **300** °
